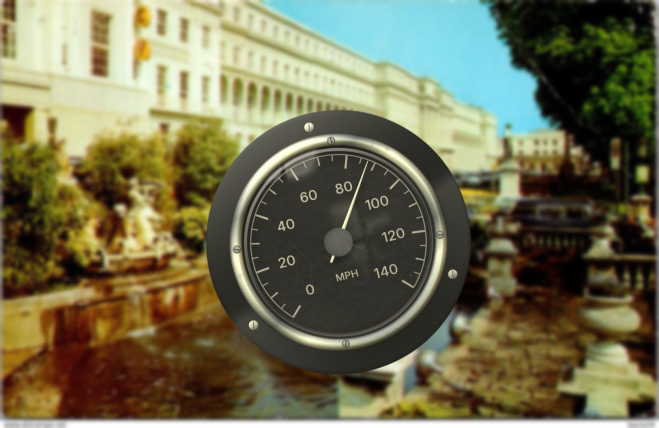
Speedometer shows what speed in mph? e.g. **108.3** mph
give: **87.5** mph
